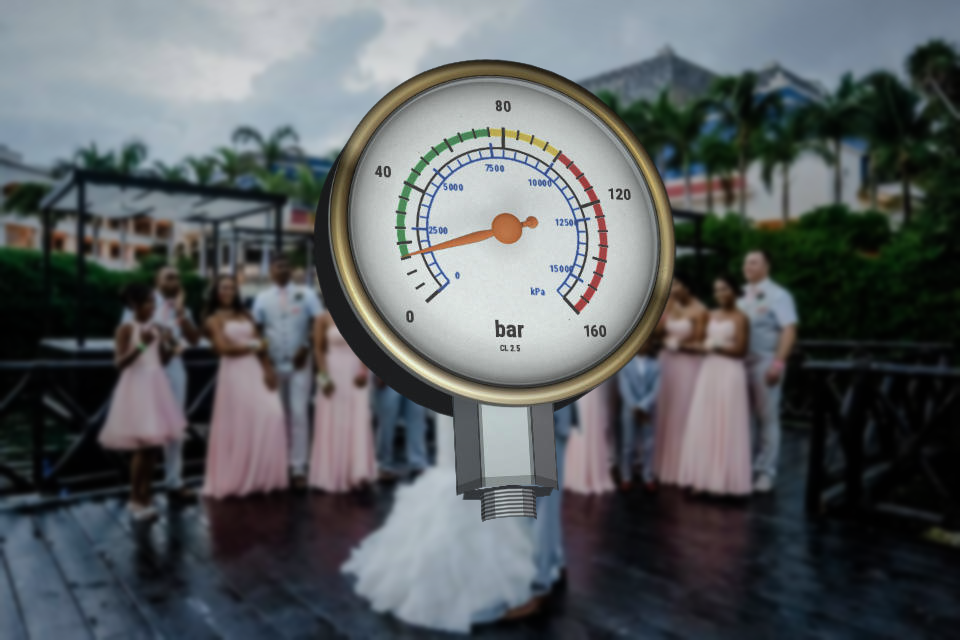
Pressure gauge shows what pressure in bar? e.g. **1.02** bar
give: **15** bar
